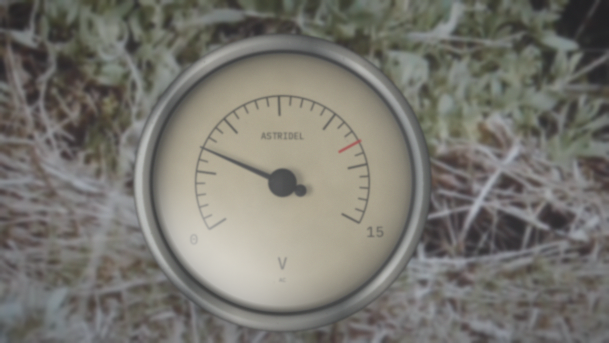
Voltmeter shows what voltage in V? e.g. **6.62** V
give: **3.5** V
